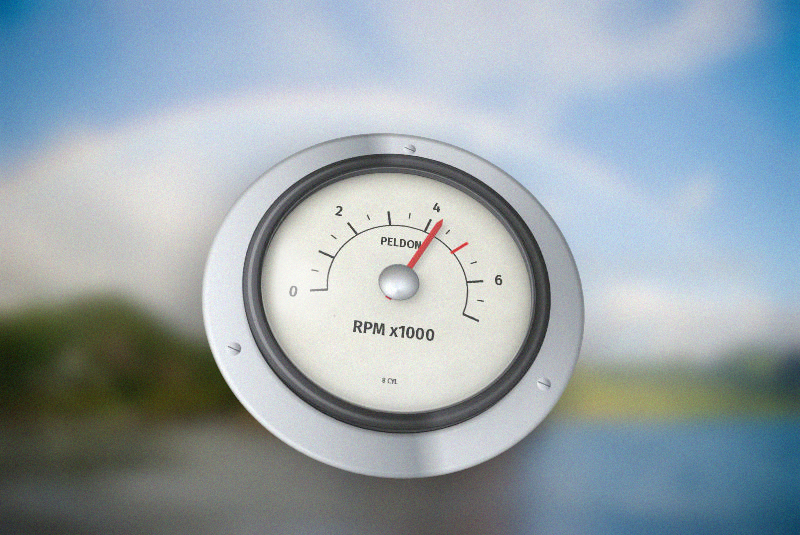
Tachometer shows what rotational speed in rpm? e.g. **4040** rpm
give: **4250** rpm
